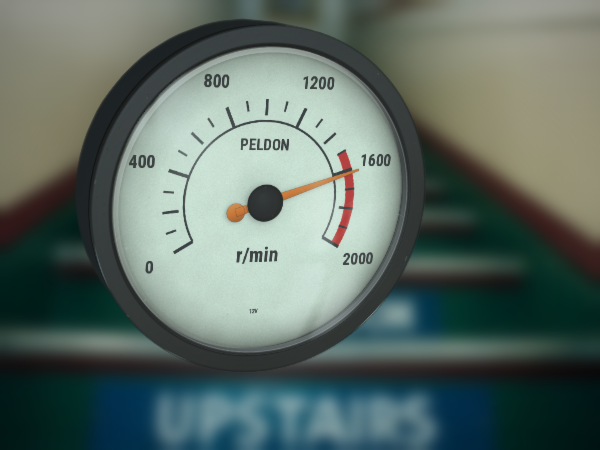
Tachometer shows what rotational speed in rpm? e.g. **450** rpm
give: **1600** rpm
